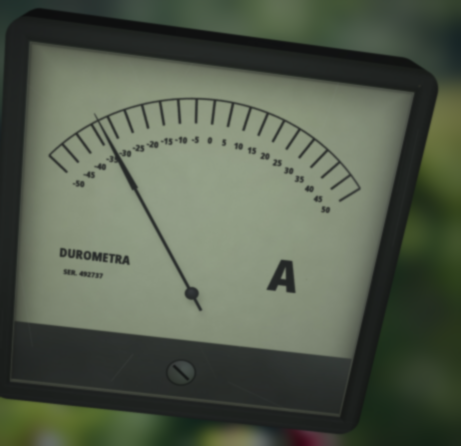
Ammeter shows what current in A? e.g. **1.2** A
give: **-32.5** A
